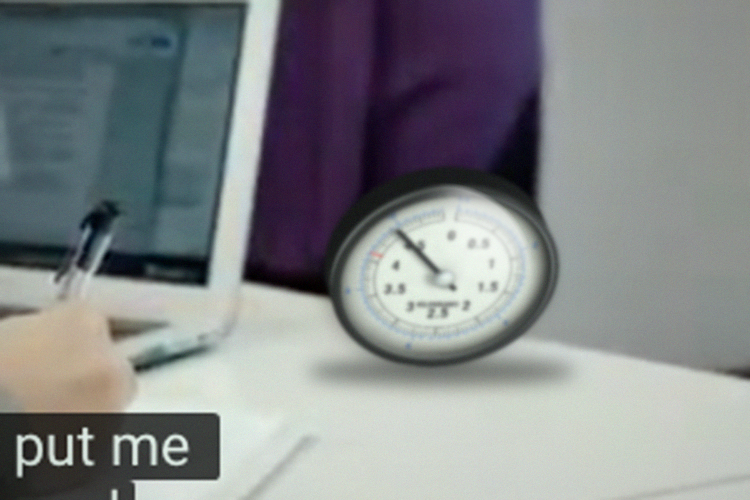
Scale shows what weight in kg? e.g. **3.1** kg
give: **4.5** kg
